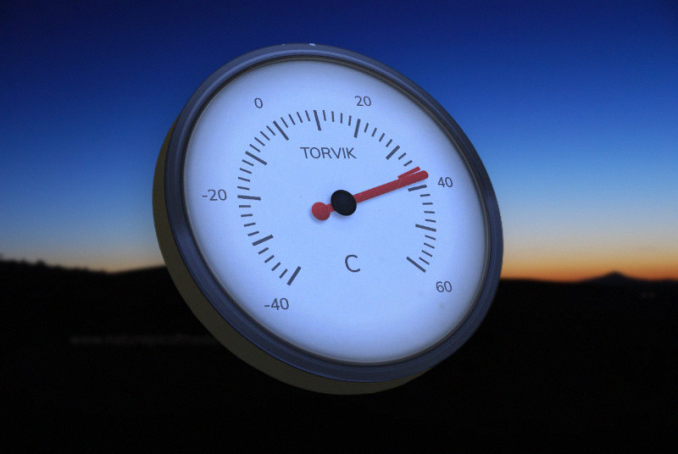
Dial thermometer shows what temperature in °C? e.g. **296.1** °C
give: **38** °C
